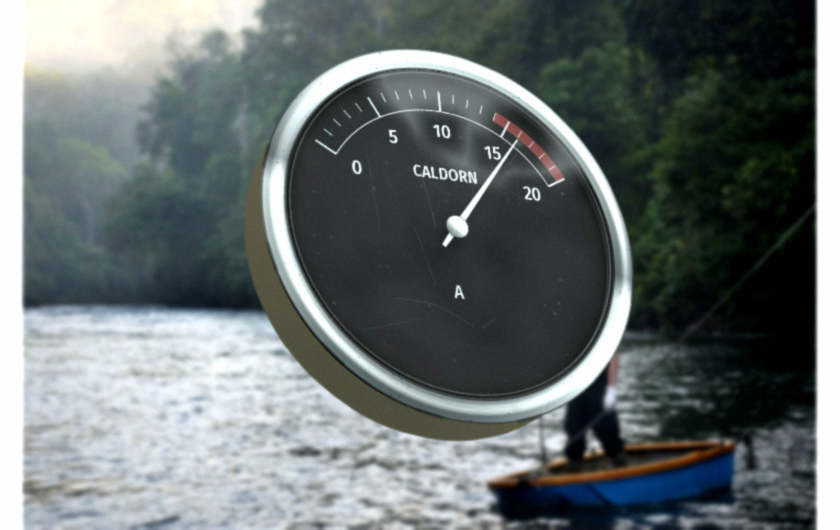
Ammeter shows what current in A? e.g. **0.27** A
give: **16** A
